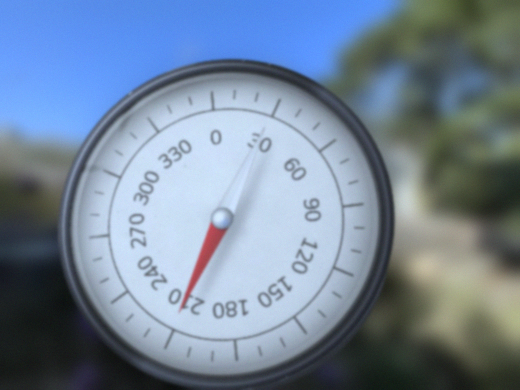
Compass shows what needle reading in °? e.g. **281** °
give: **210** °
